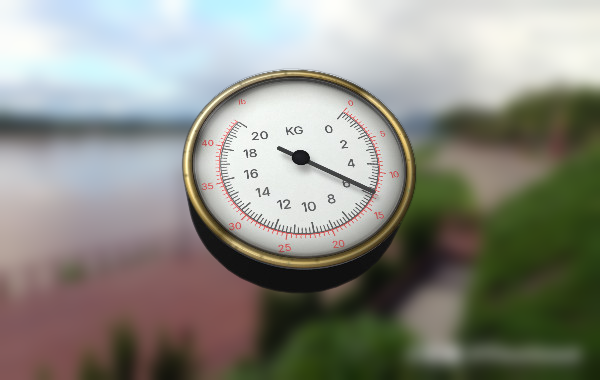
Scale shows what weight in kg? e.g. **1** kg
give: **6** kg
